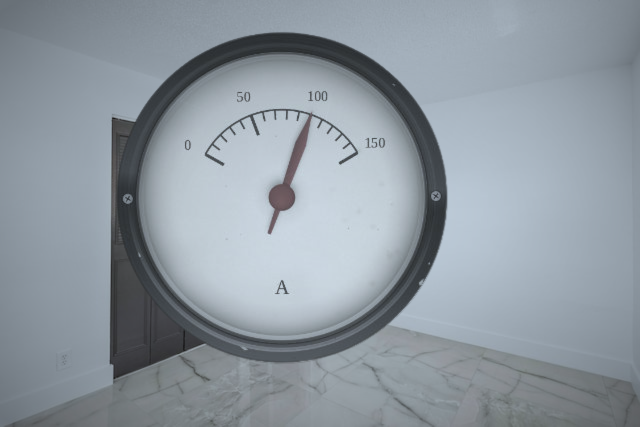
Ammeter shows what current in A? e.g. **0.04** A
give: **100** A
